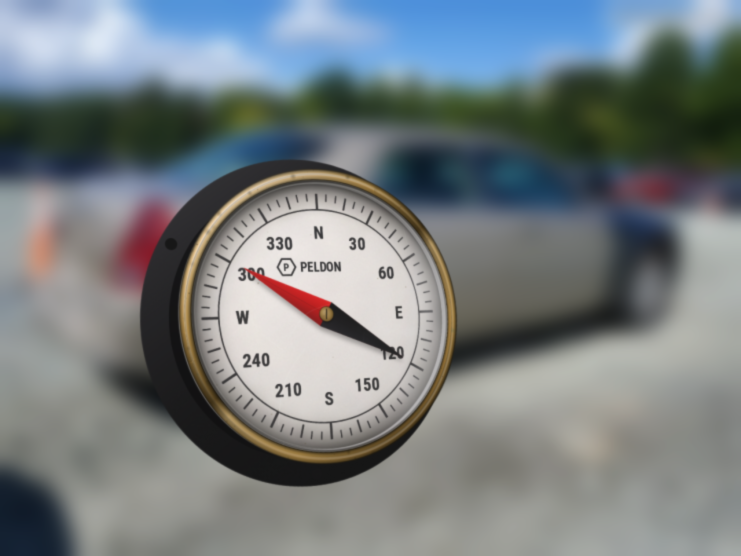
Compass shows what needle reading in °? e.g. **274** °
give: **300** °
